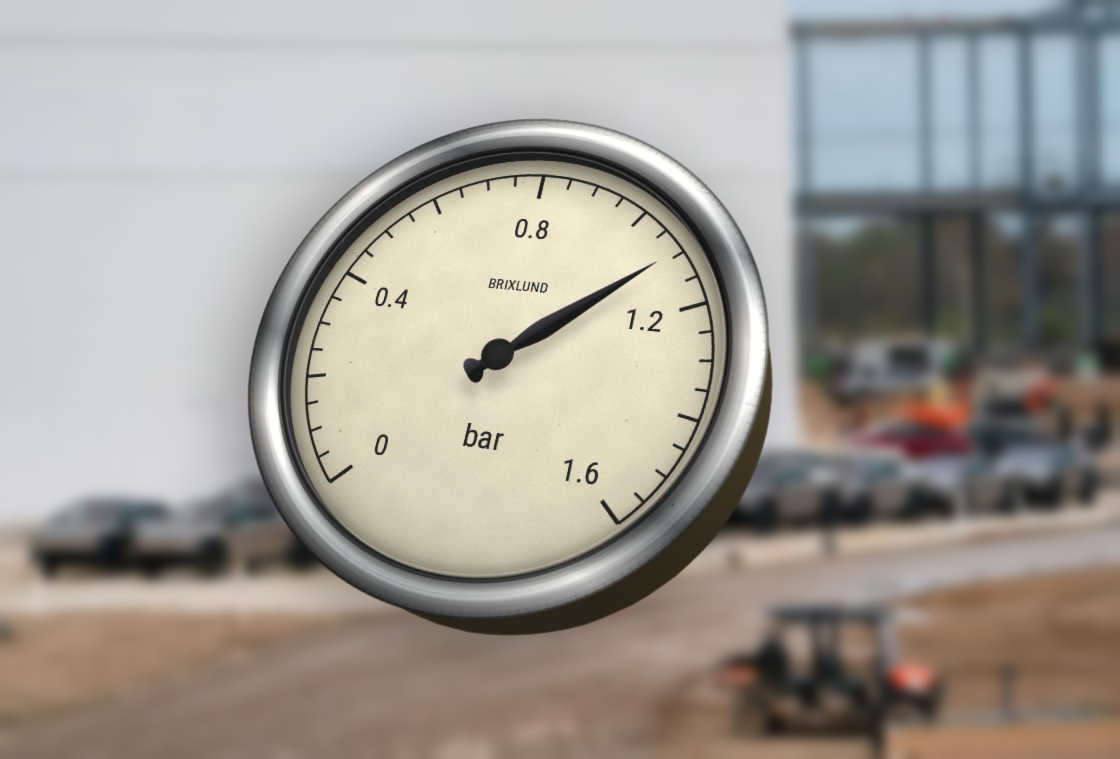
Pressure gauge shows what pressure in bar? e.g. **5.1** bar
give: **1.1** bar
